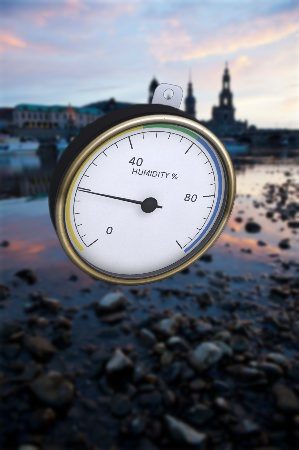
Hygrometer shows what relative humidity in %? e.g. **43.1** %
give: **20** %
